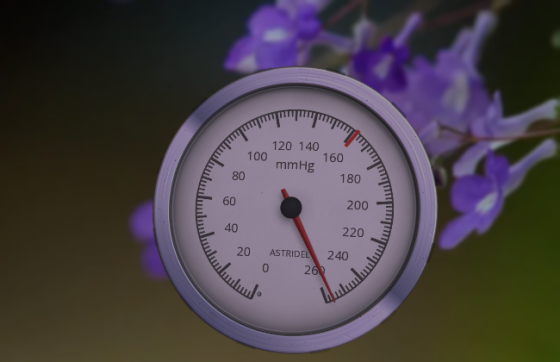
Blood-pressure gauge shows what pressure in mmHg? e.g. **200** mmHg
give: **256** mmHg
